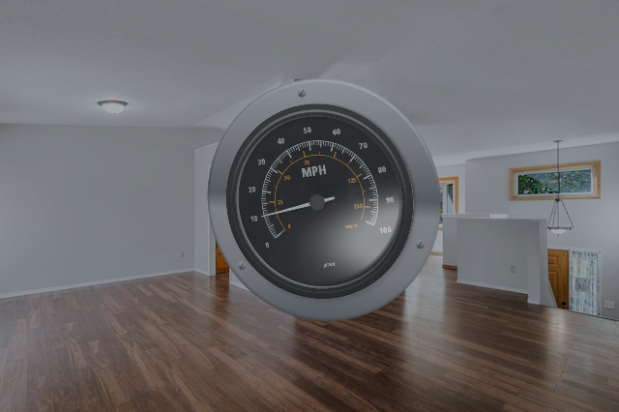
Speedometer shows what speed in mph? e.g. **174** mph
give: **10** mph
